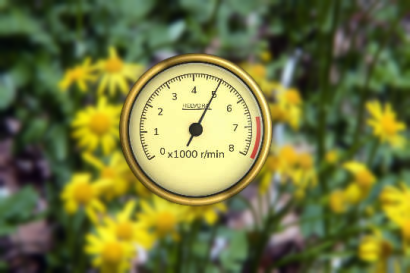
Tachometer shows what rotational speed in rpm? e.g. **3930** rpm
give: **5000** rpm
